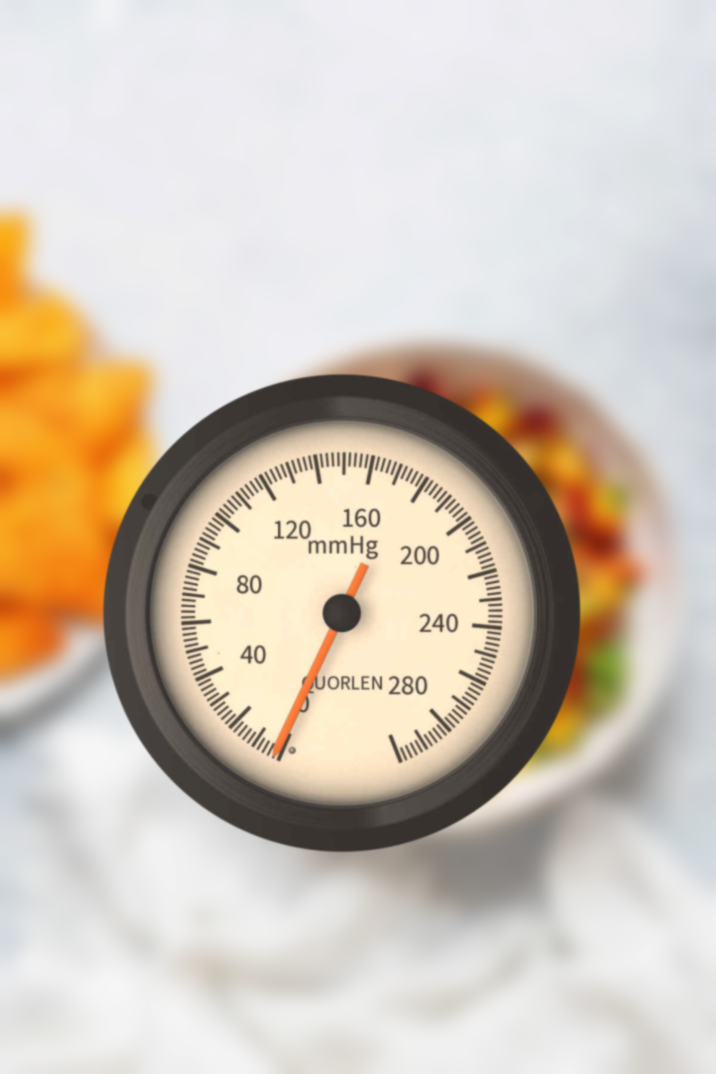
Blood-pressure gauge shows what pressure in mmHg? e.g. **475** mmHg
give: **2** mmHg
